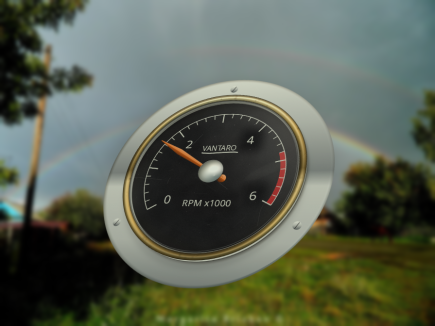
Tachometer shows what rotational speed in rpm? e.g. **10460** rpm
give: **1600** rpm
